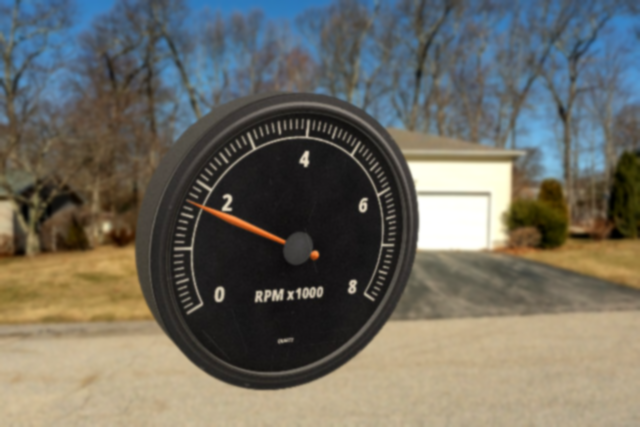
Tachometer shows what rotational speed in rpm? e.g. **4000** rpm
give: **1700** rpm
